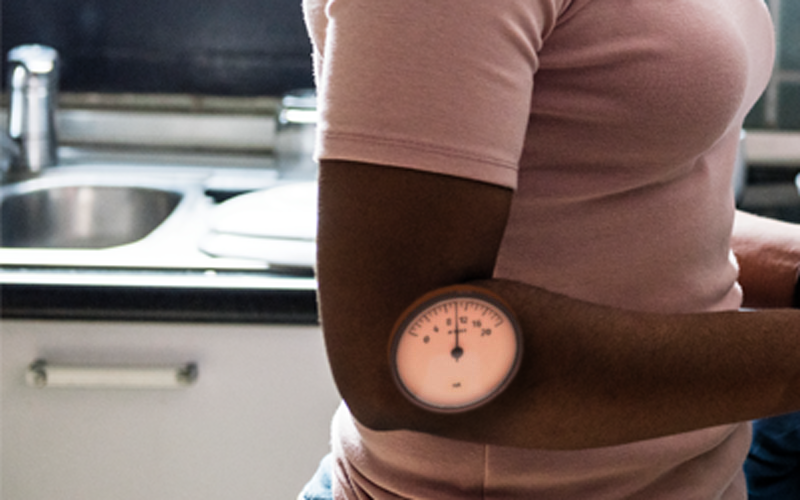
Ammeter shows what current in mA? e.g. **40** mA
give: **10** mA
